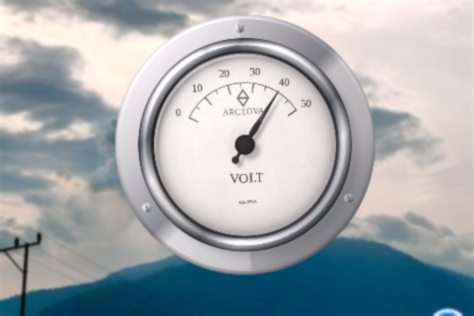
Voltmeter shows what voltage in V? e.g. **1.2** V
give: **40** V
